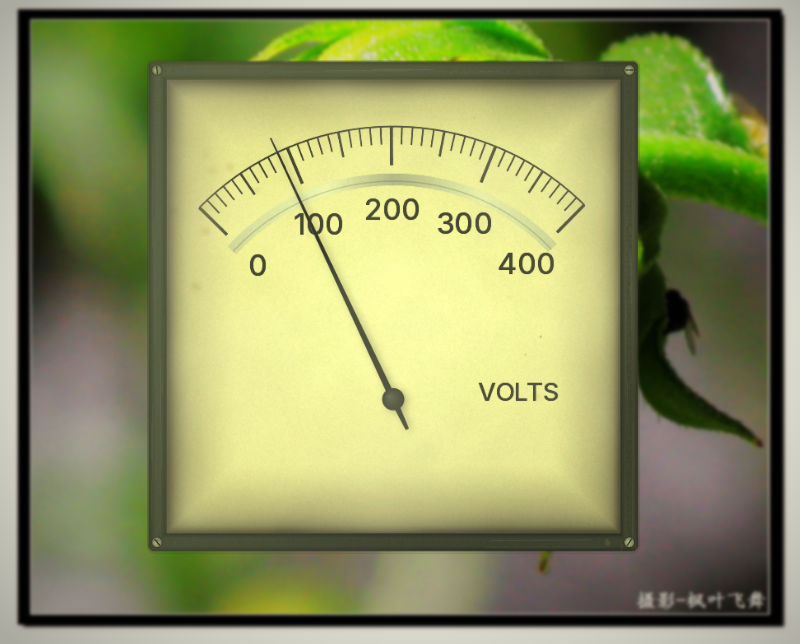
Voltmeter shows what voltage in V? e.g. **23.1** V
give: **90** V
